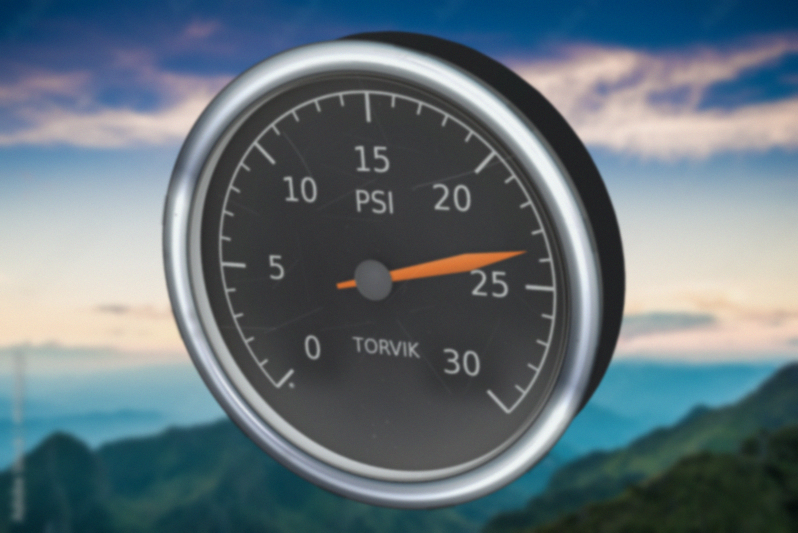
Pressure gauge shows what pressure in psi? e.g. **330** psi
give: **23.5** psi
